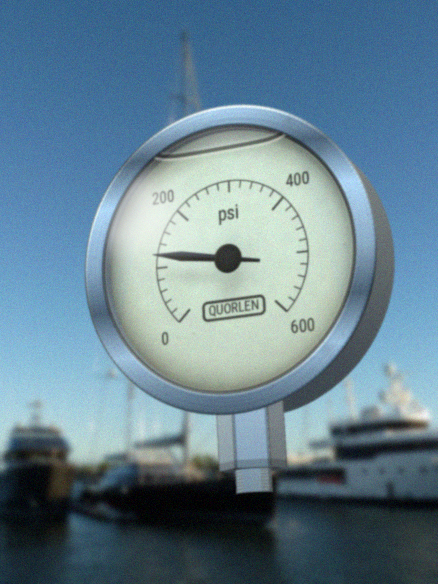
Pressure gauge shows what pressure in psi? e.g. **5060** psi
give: **120** psi
